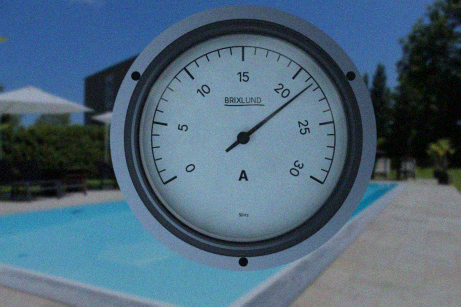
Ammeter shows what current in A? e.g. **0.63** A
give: **21.5** A
